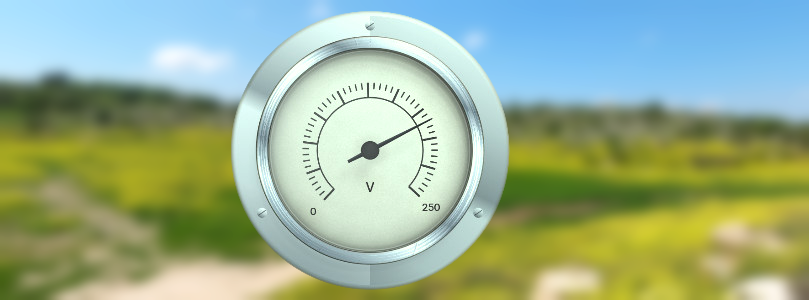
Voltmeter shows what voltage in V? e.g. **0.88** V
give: **185** V
